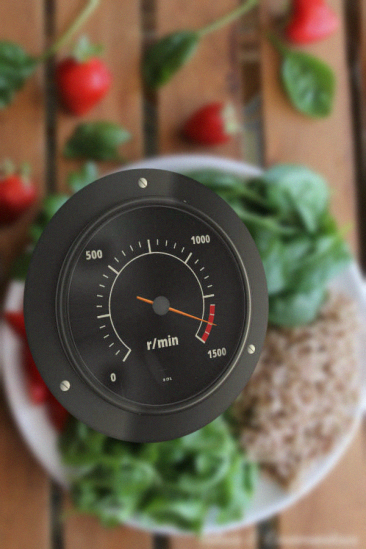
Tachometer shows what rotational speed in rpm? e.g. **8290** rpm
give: **1400** rpm
